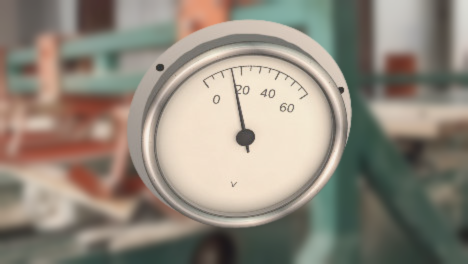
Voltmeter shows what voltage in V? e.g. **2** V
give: **15** V
